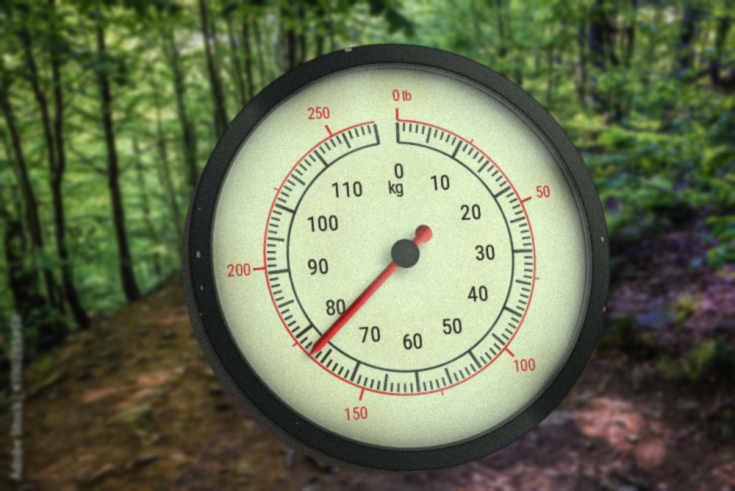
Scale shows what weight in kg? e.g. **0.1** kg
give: **77** kg
